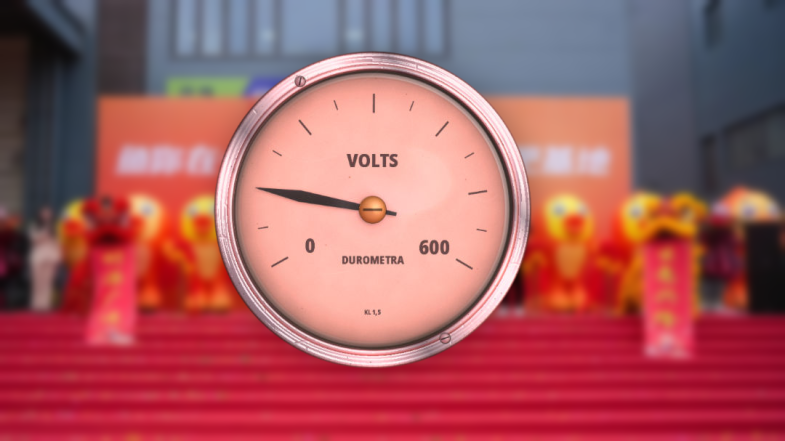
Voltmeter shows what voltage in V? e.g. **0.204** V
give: **100** V
